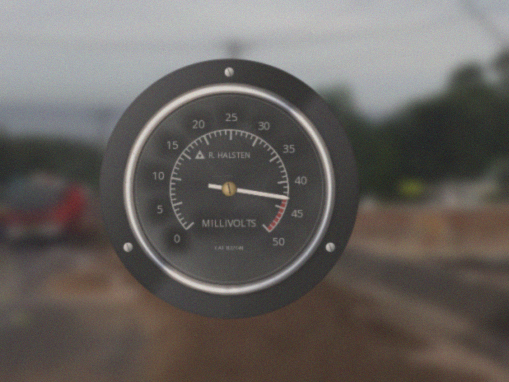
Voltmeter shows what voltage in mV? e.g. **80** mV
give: **43** mV
